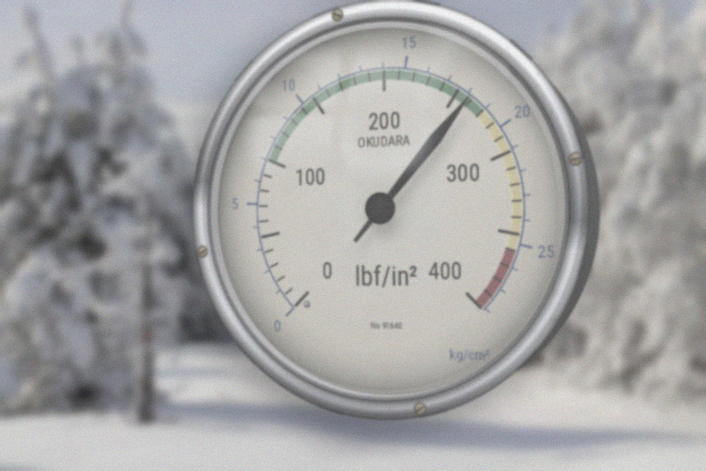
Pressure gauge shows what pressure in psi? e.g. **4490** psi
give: **260** psi
